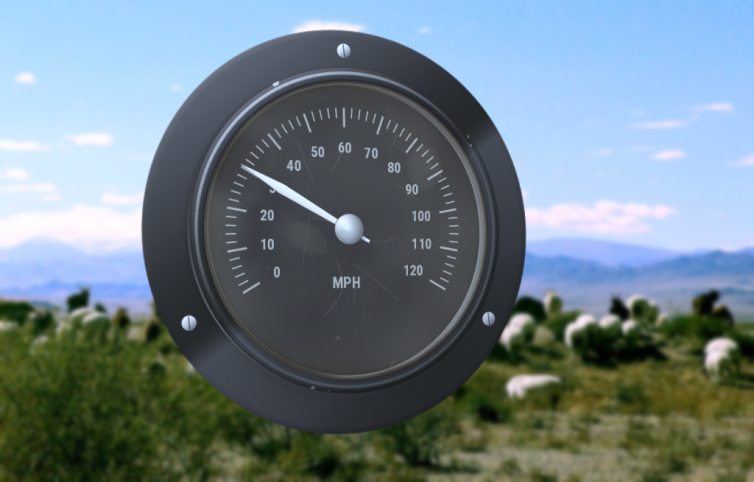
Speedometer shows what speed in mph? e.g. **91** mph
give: **30** mph
